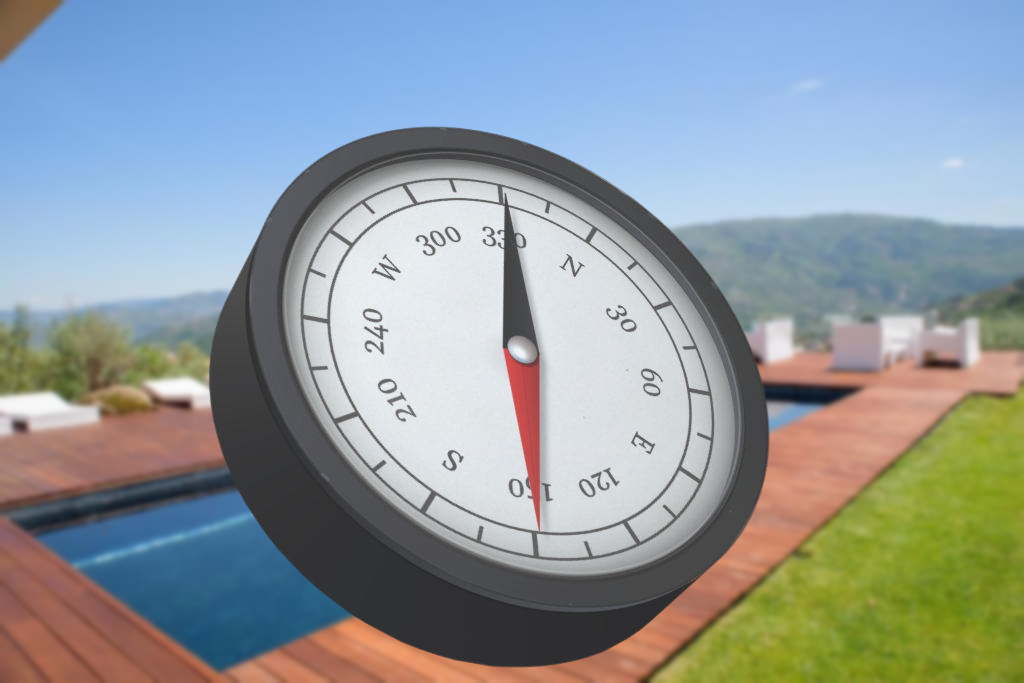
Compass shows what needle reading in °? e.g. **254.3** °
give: **150** °
